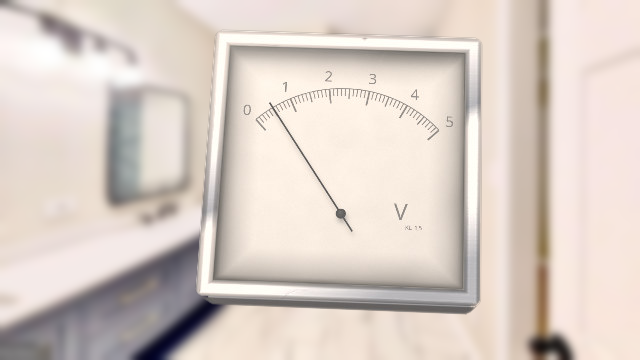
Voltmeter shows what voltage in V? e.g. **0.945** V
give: **0.5** V
